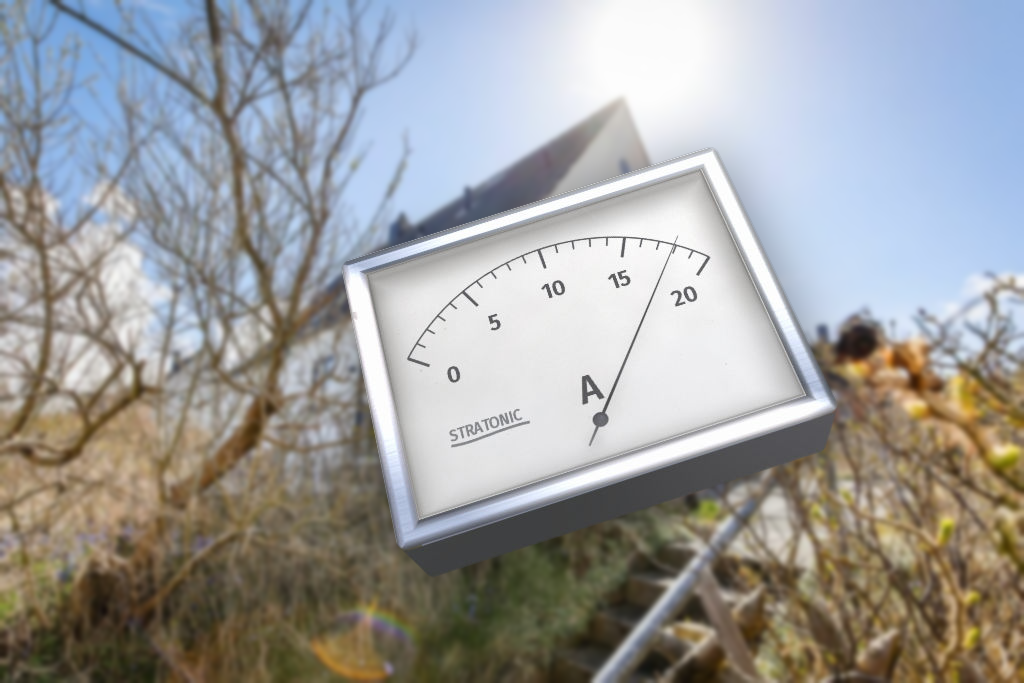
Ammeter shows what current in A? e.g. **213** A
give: **18** A
